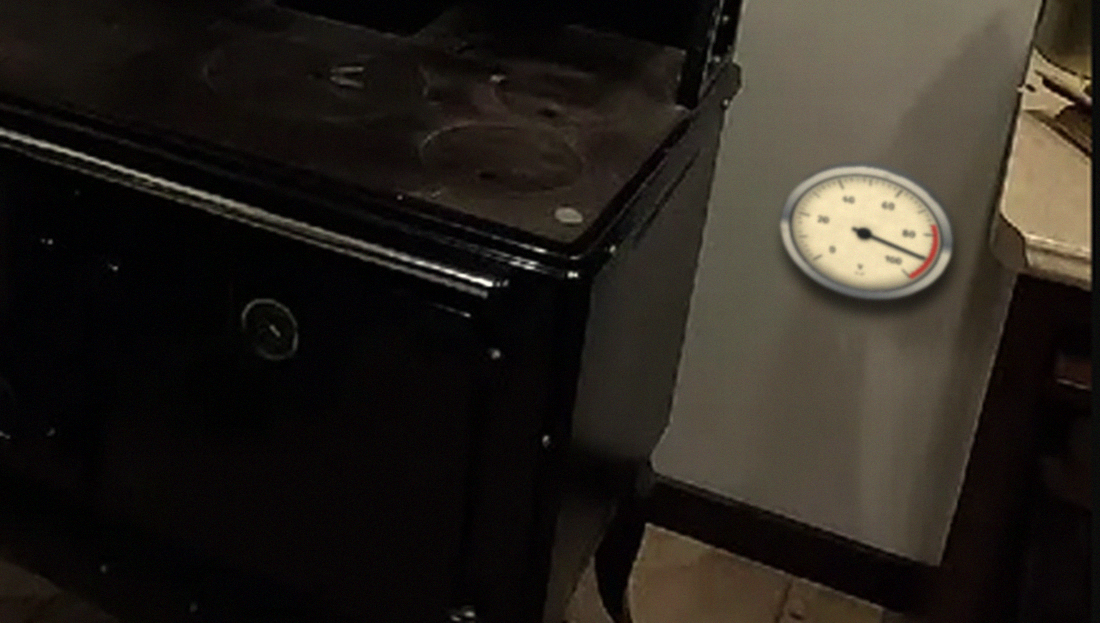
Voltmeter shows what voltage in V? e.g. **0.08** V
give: **90** V
